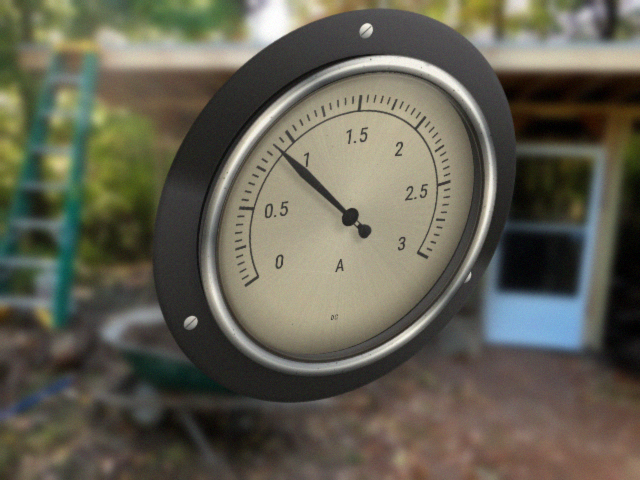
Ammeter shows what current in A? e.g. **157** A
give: **0.9** A
